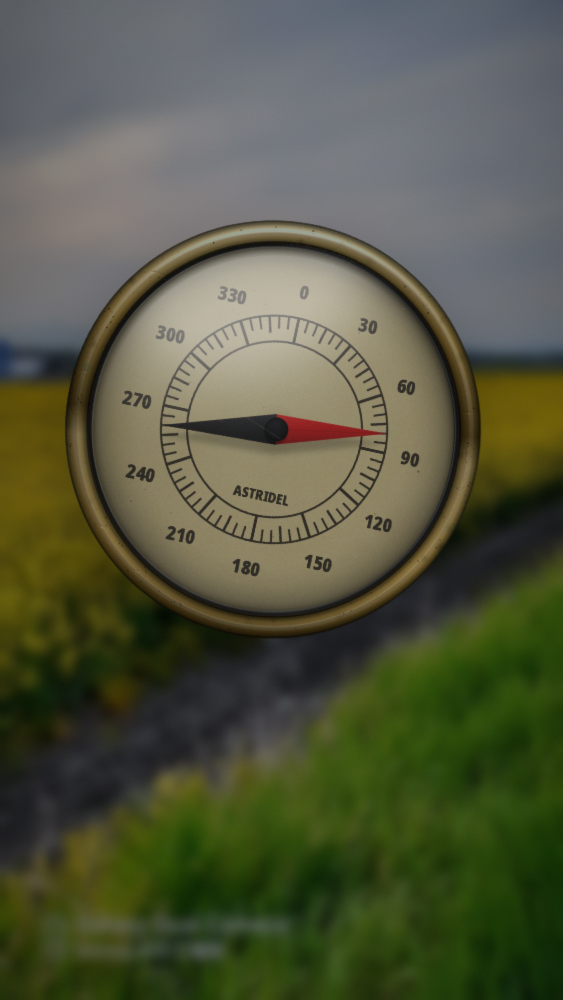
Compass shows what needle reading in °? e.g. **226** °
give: **80** °
